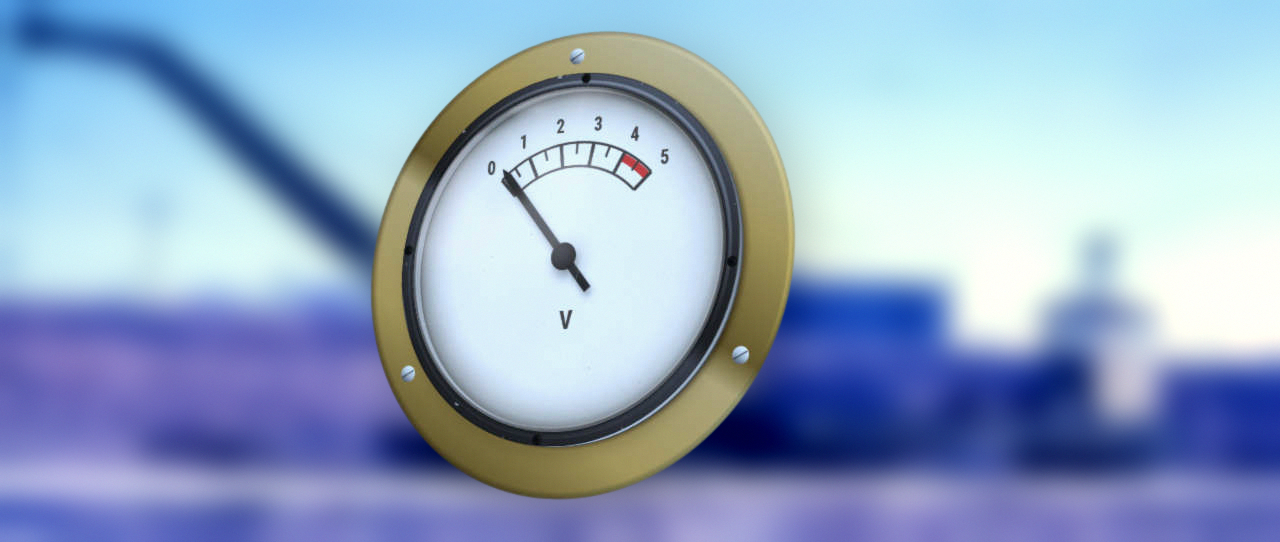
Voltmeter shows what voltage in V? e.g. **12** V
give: **0.25** V
